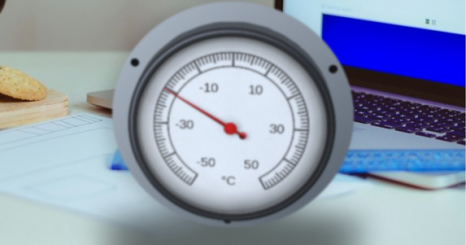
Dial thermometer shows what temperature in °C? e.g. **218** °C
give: **-20** °C
